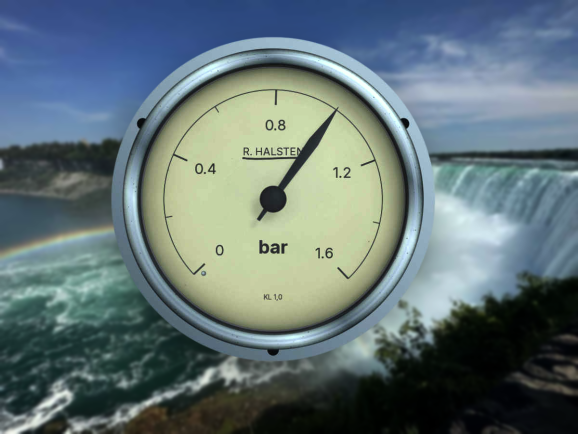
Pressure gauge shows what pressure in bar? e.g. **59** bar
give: **1** bar
